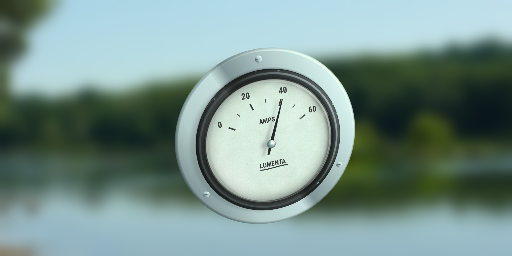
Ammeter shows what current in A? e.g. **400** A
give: **40** A
